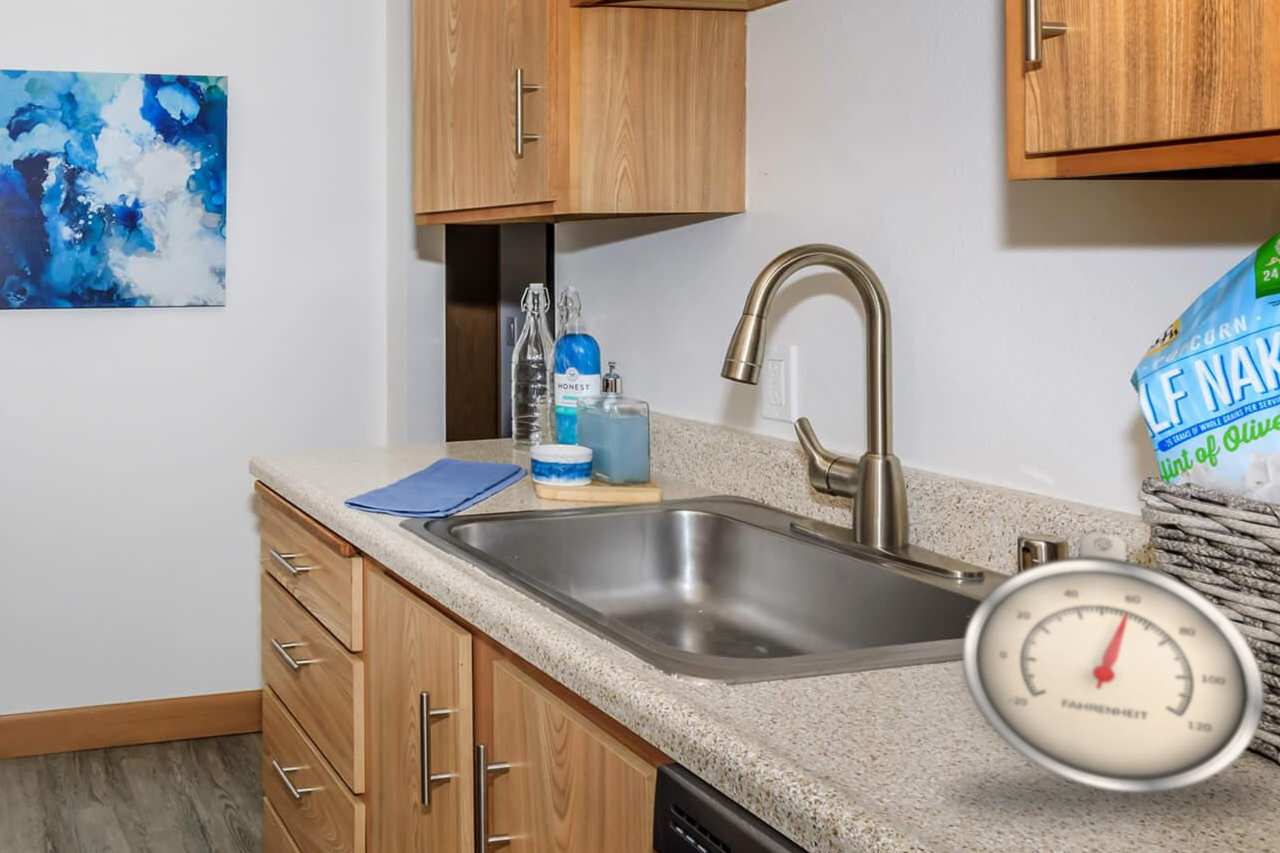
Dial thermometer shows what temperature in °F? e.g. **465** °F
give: **60** °F
